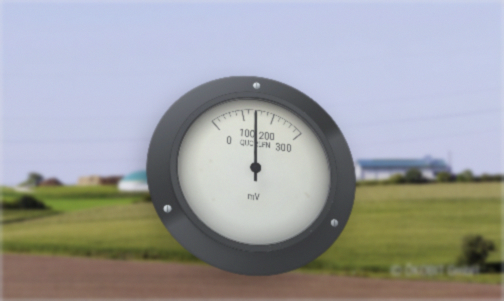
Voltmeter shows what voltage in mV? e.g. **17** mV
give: **140** mV
